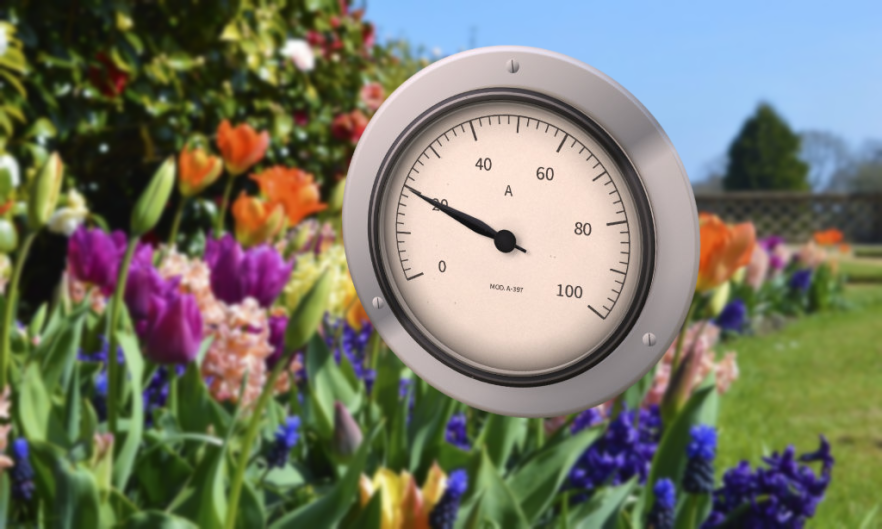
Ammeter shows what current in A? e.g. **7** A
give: **20** A
